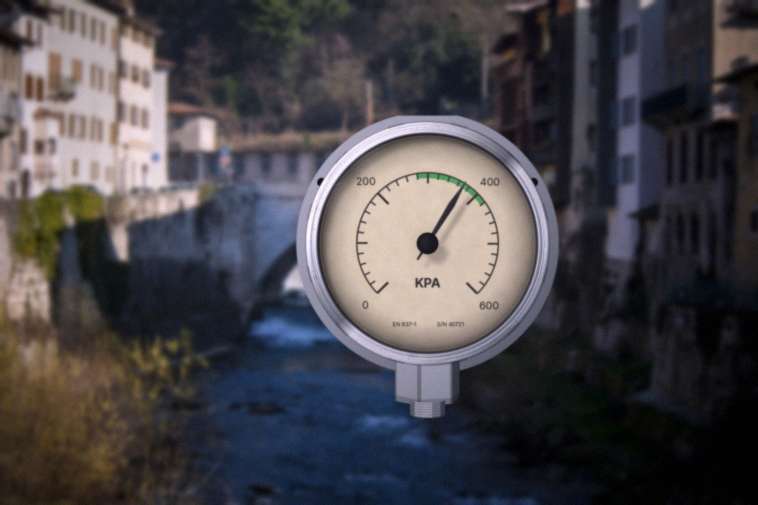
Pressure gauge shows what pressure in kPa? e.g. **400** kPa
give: **370** kPa
